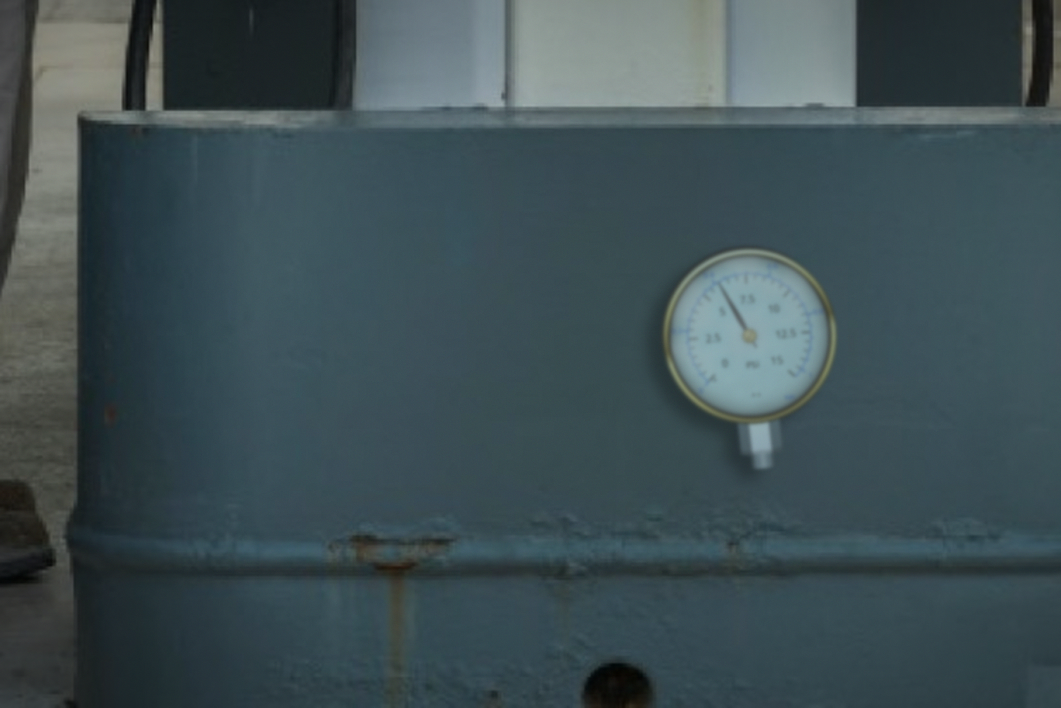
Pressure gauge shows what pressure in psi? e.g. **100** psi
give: **6** psi
